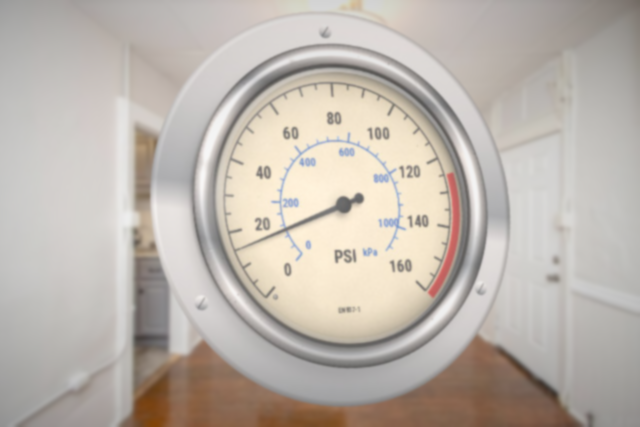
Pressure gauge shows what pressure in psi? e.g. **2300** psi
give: **15** psi
